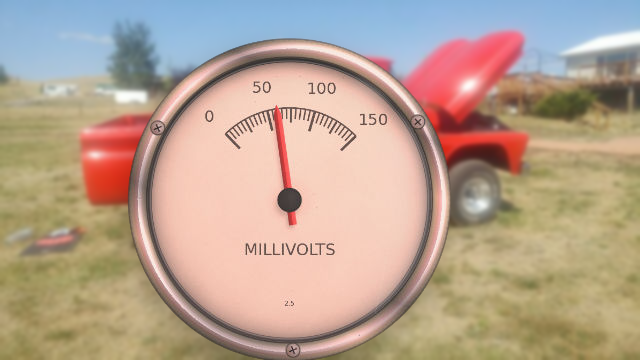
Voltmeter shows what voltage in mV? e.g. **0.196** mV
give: **60** mV
